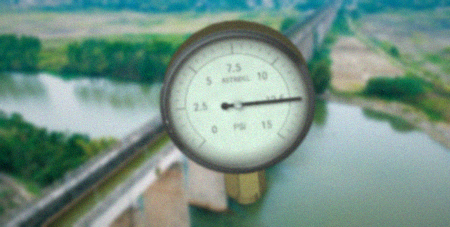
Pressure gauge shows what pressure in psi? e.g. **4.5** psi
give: **12.5** psi
